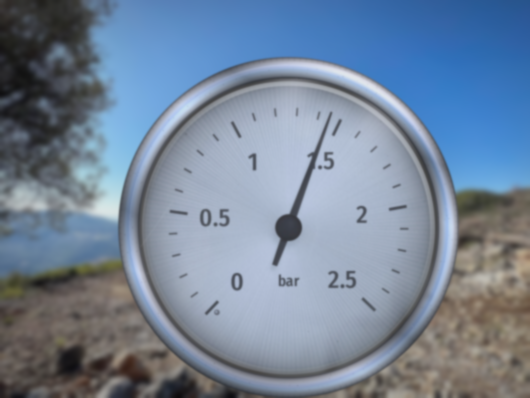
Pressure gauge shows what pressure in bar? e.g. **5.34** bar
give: **1.45** bar
